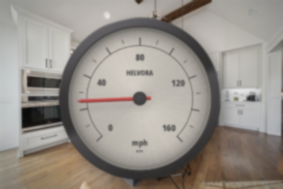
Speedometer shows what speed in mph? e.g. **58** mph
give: **25** mph
